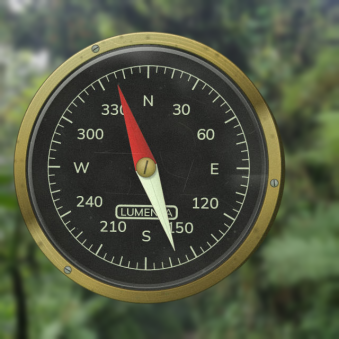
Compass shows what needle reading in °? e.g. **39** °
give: **340** °
